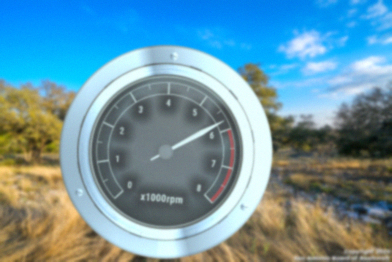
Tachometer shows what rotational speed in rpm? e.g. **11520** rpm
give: **5750** rpm
